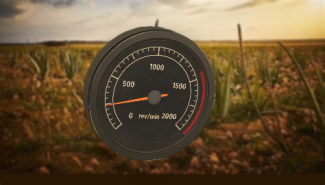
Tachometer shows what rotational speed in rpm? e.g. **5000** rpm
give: **250** rpm
